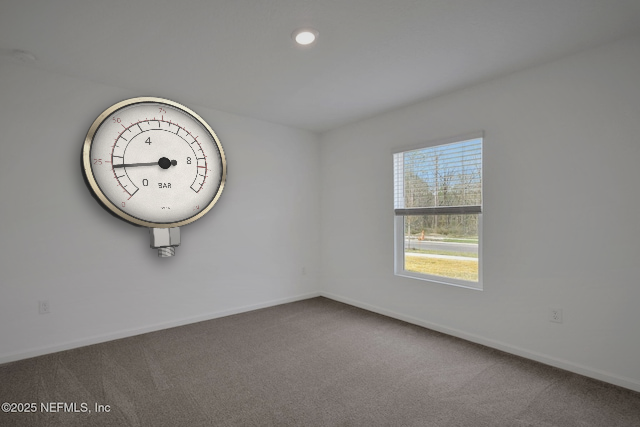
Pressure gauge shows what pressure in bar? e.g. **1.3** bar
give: **1.5** bar
